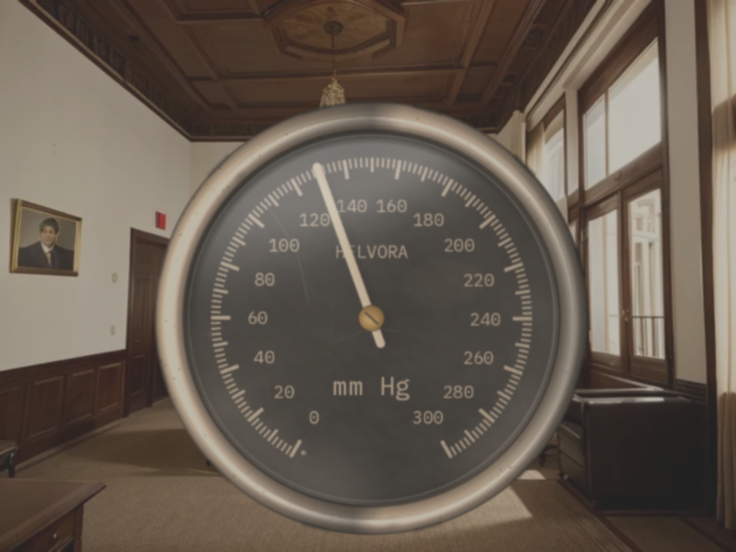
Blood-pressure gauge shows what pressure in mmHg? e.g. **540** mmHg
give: **130** mmHg
